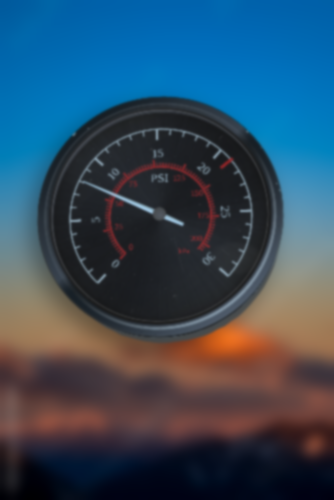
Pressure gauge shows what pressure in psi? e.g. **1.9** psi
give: **8** psi
